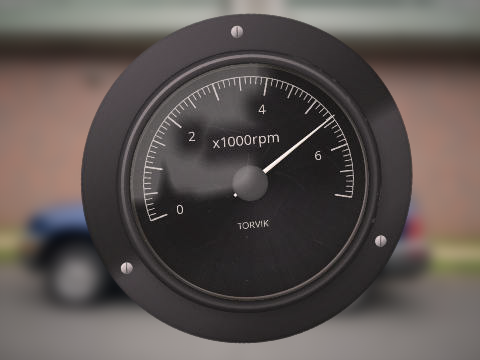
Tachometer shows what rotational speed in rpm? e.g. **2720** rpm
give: **5400** rpm
